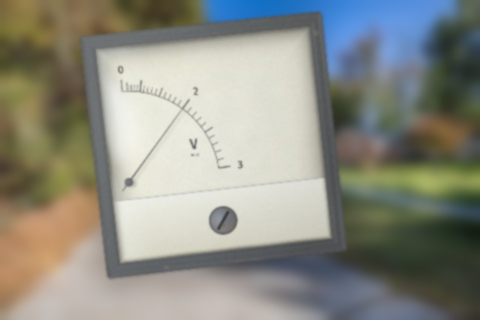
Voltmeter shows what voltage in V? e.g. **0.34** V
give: **2** V
